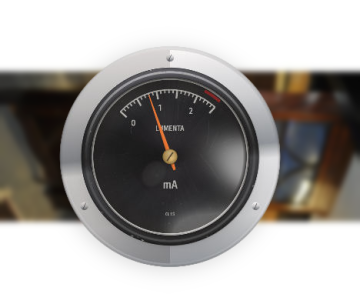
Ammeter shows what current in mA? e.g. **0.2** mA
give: **0.8** mA
